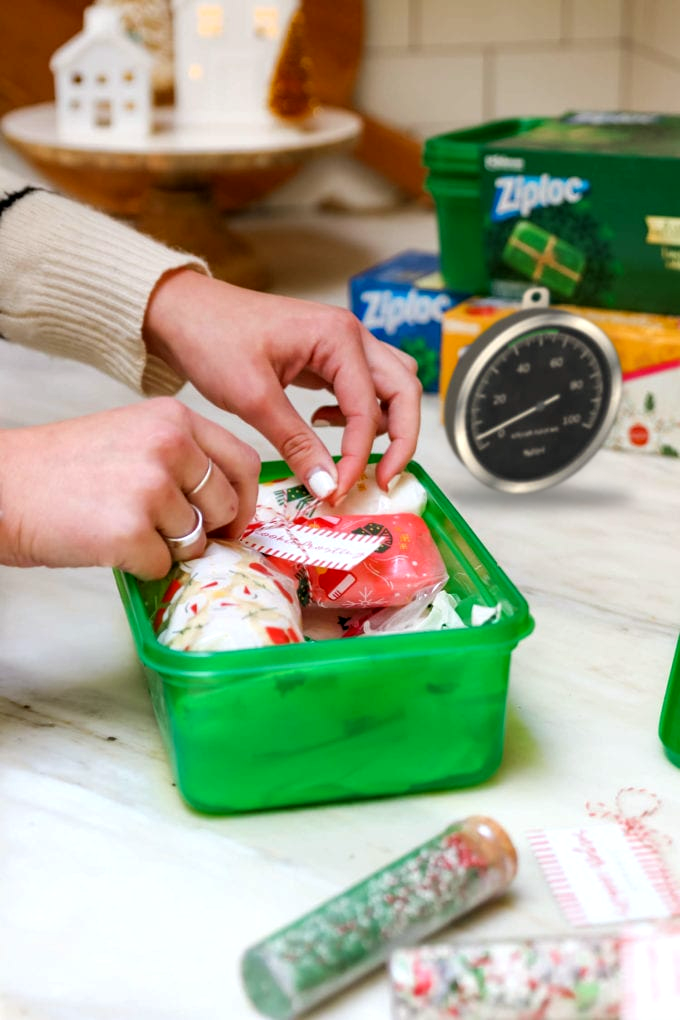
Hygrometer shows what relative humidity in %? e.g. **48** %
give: **5** %
